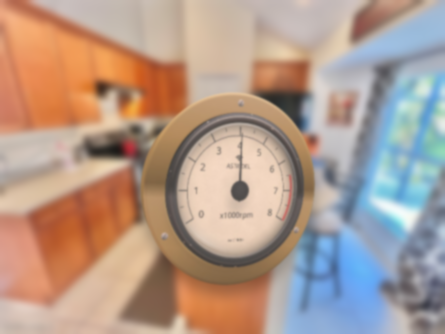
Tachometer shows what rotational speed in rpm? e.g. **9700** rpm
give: **4000** rpm
